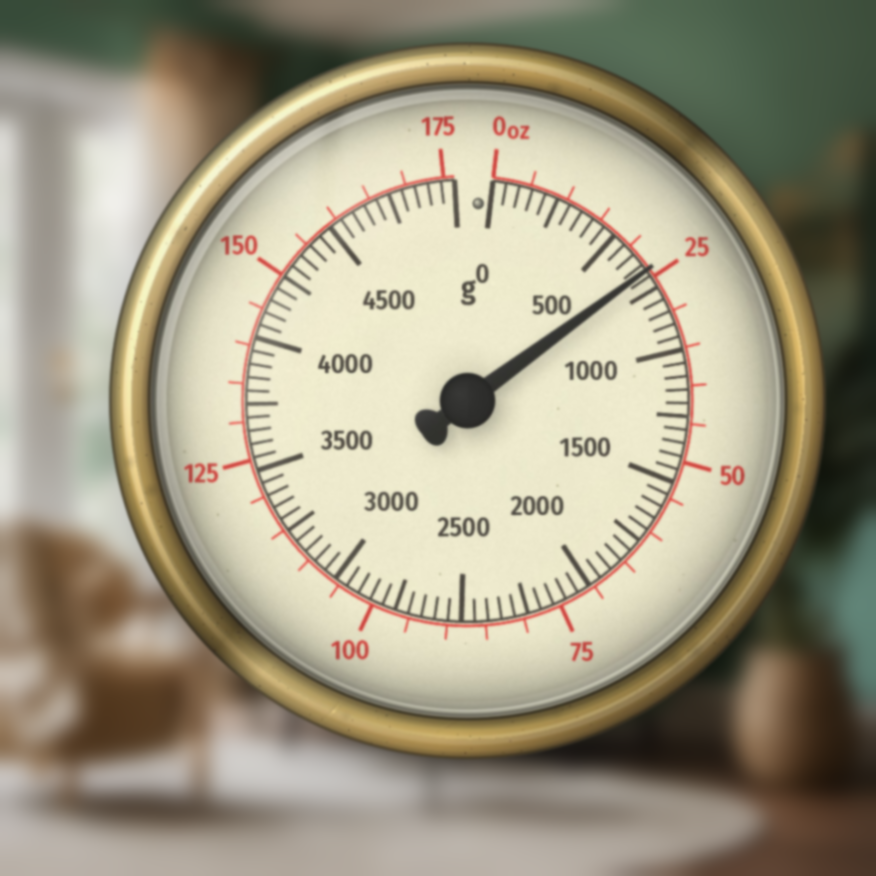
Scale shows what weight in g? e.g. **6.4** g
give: **675** g
